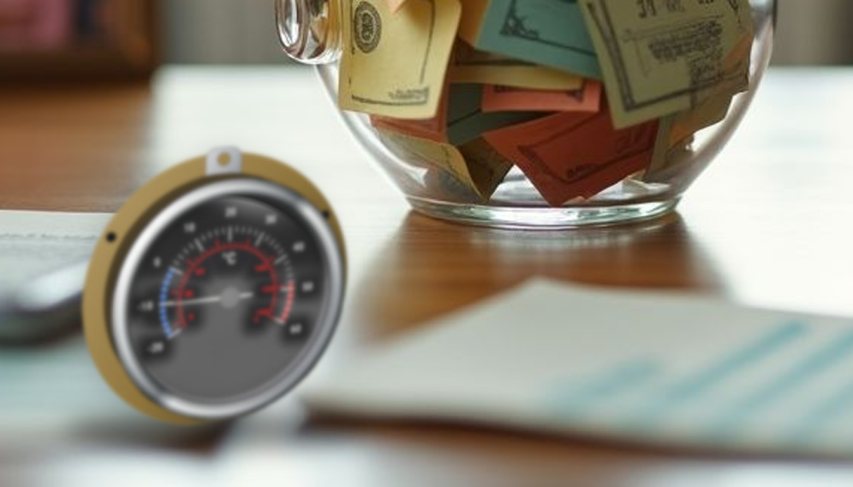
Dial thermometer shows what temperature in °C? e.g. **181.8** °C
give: **-10** °C
